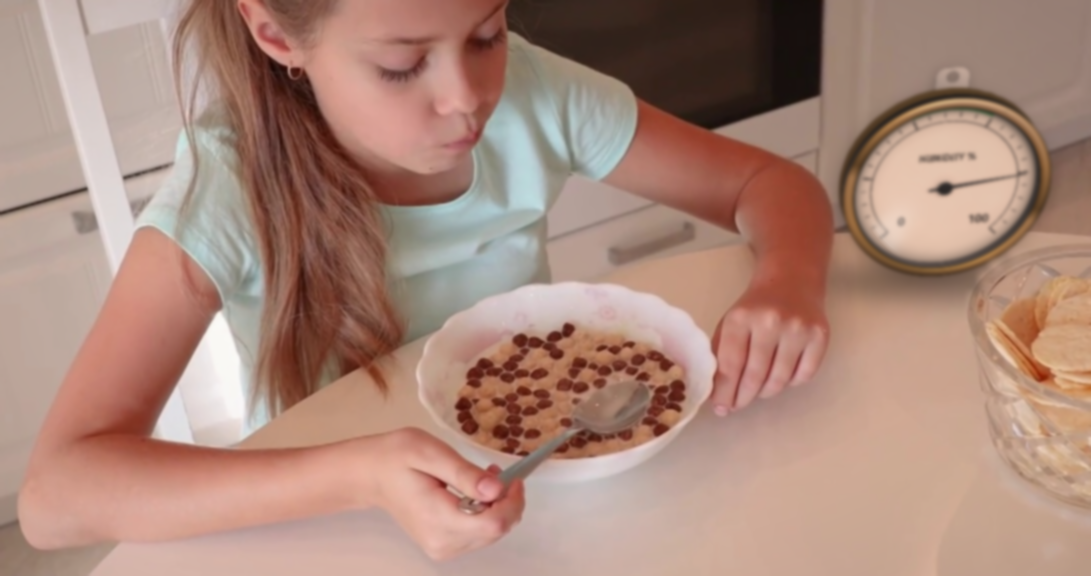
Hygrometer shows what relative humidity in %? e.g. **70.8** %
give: **80** %
